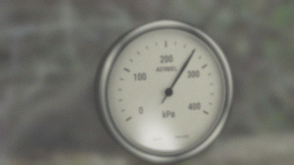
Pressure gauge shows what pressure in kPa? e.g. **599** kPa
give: **260** kPa
